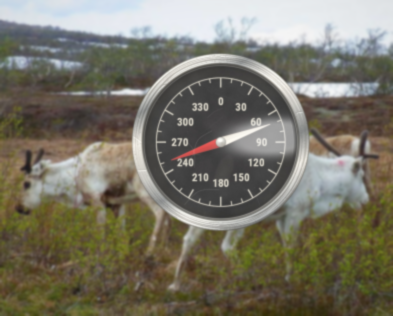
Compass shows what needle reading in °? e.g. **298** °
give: **250** °
